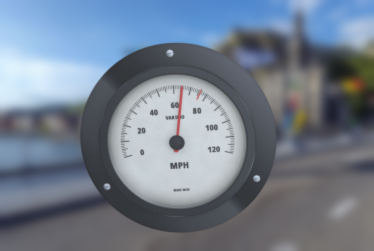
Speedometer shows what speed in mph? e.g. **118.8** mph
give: **65** mph
